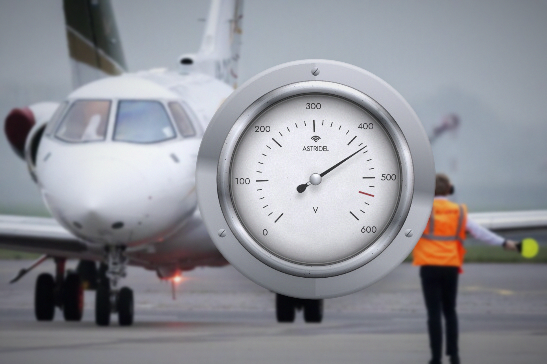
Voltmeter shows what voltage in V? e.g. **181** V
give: **430** V
